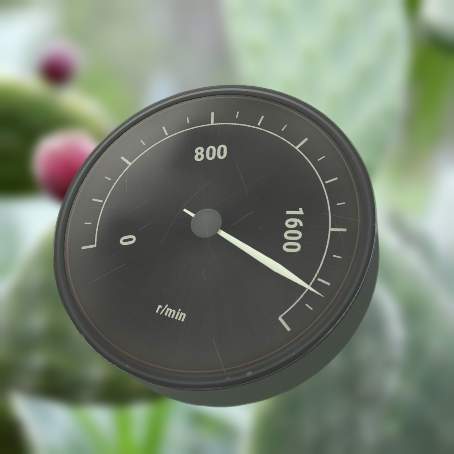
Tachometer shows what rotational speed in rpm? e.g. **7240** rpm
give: **1850** rpm
